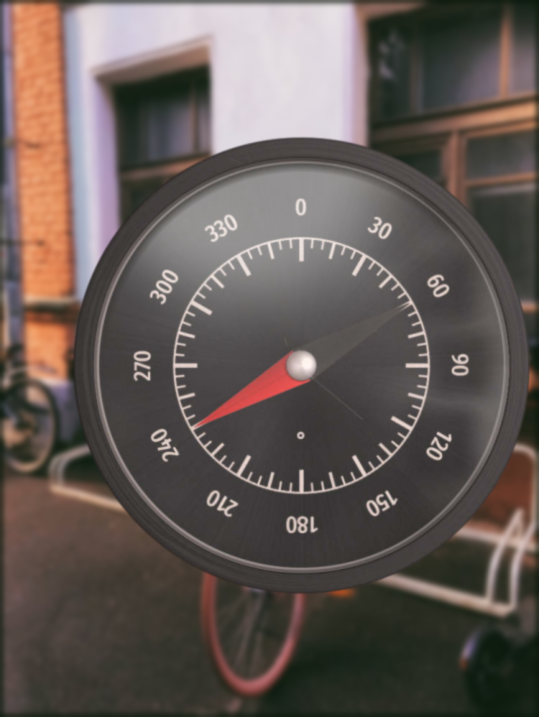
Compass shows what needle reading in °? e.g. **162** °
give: **240** °
